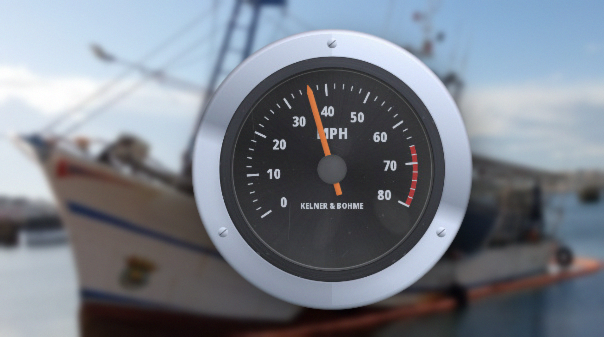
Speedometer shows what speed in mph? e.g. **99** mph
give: **36** mph
